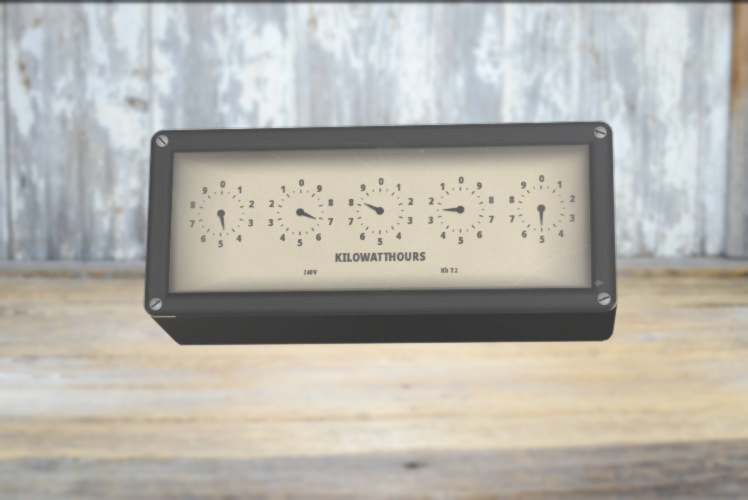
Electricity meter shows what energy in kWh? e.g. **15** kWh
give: **46825** kWh
